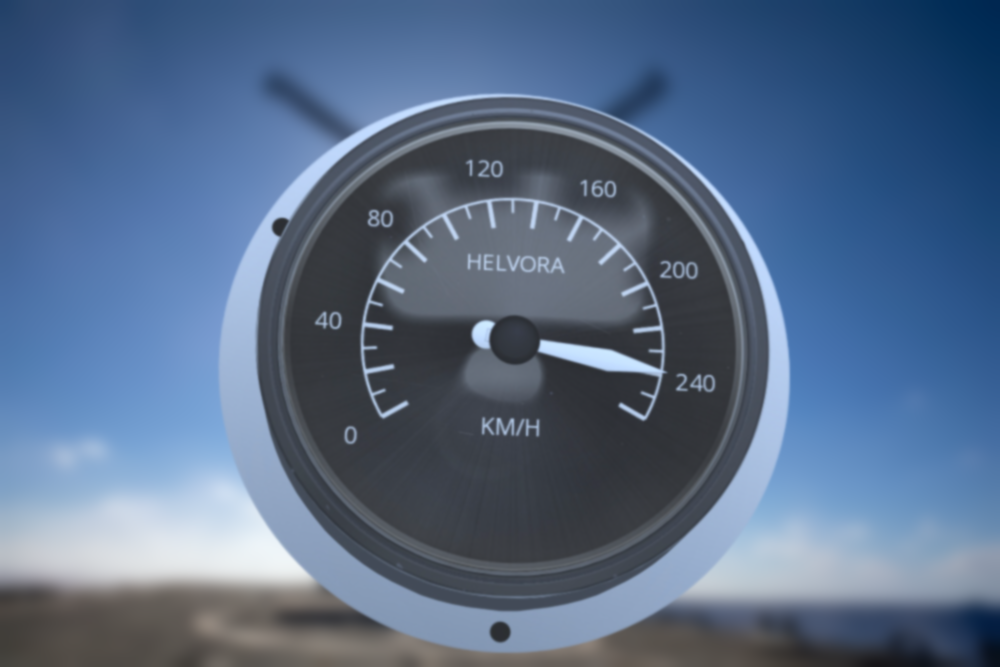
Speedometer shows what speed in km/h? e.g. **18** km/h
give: **240** km/h
